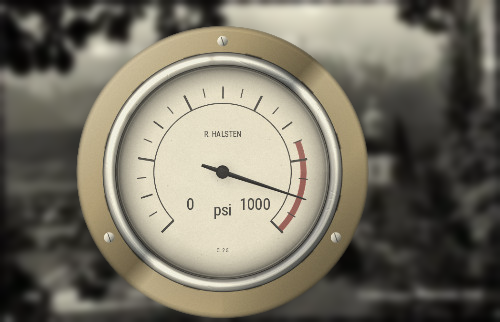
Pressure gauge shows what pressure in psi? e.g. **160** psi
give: **900** psi
